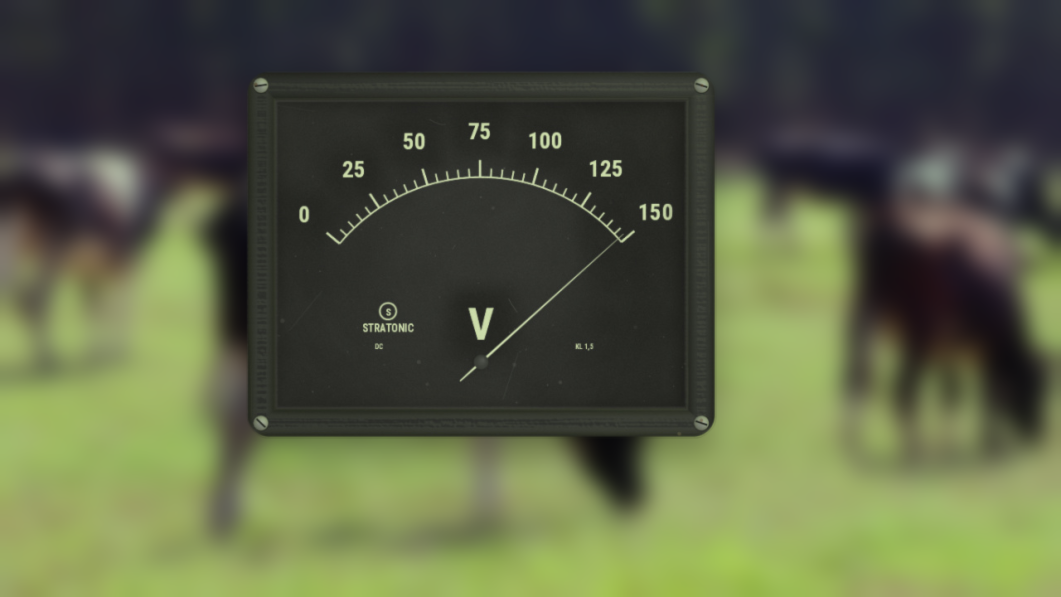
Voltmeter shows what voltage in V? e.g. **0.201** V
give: **147.5** V
